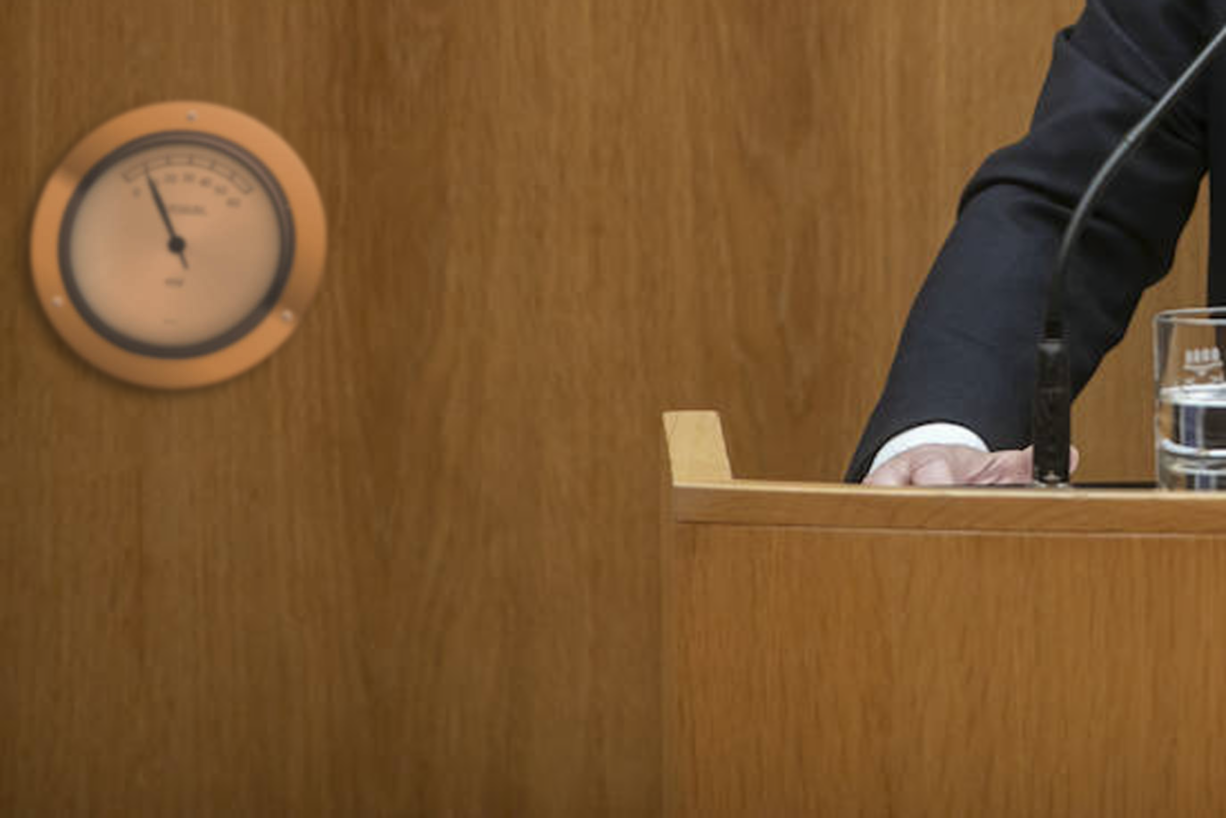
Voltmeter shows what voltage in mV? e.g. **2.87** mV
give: **10** mV
